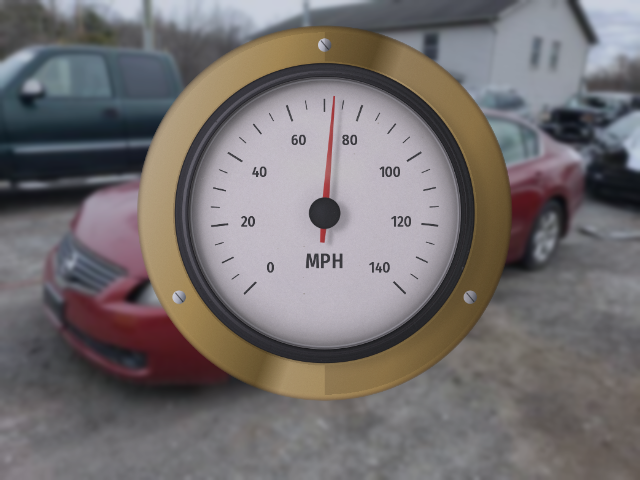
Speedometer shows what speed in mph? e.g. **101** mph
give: **72.5** mph
